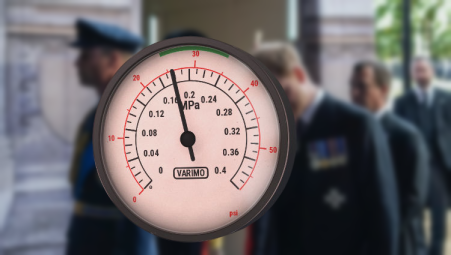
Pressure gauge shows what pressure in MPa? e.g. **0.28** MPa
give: **0.18** MPa
